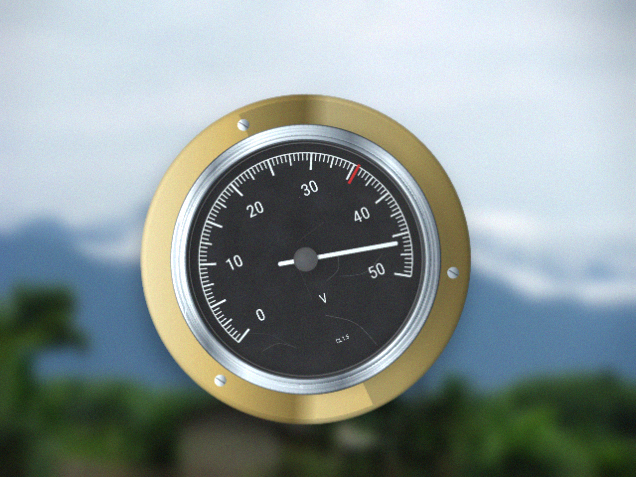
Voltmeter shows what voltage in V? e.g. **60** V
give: **46** V
